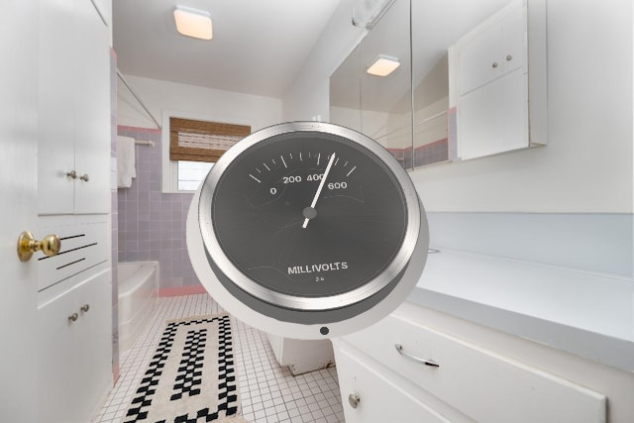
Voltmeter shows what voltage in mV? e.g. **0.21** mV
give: **475** mV
